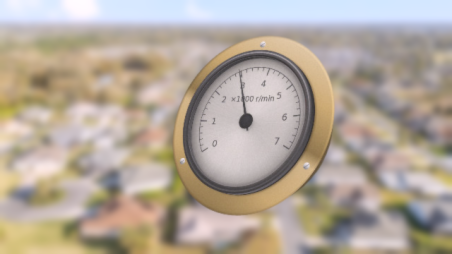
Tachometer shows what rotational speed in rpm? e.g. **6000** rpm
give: **3000** rpm
